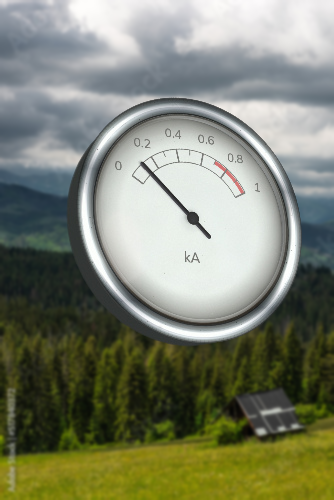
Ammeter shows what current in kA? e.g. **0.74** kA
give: **0.1** kA
